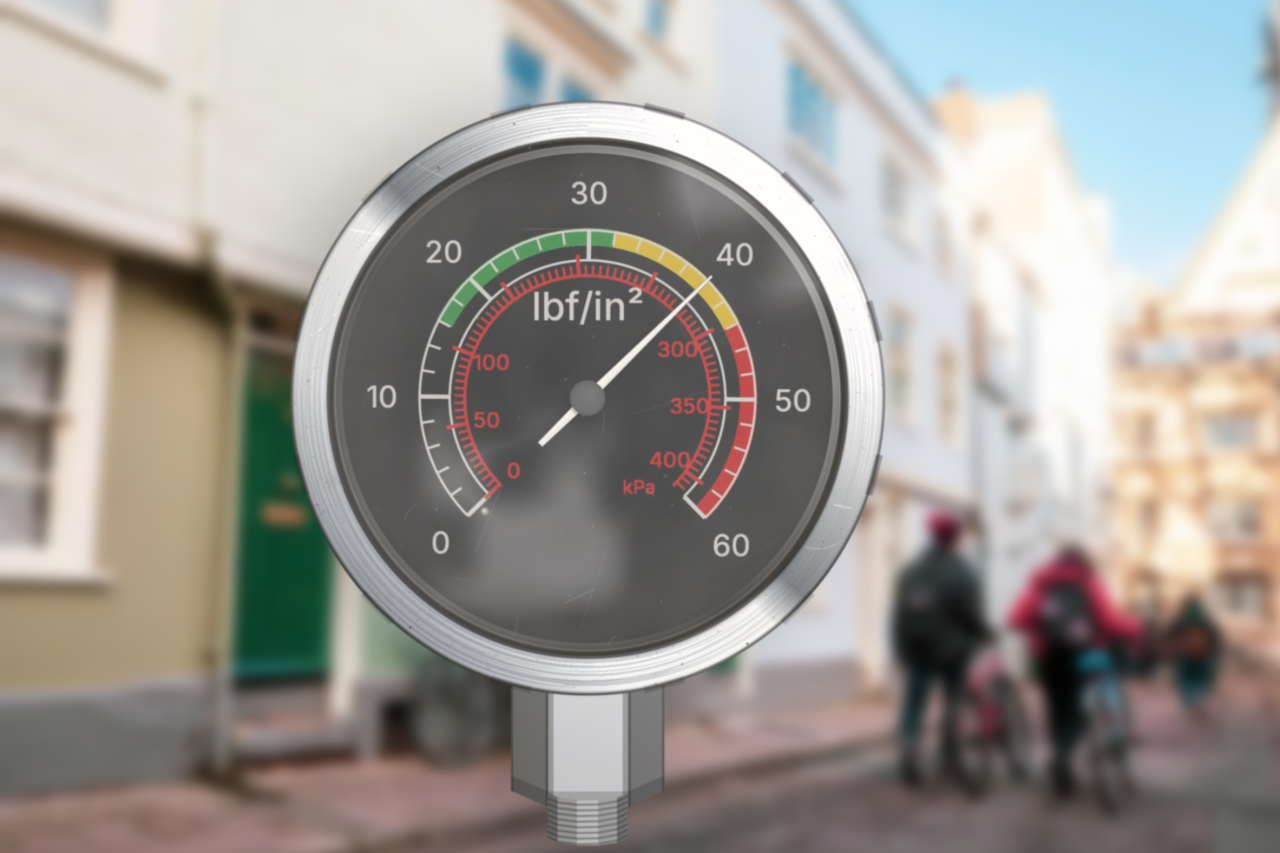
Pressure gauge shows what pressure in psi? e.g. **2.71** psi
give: **40** psi
